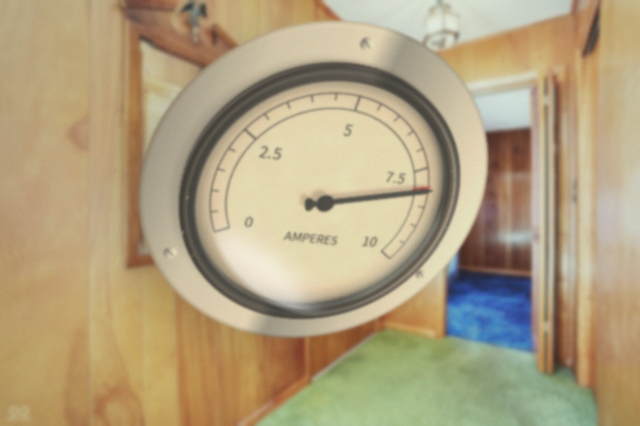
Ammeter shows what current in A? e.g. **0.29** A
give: **8** A
